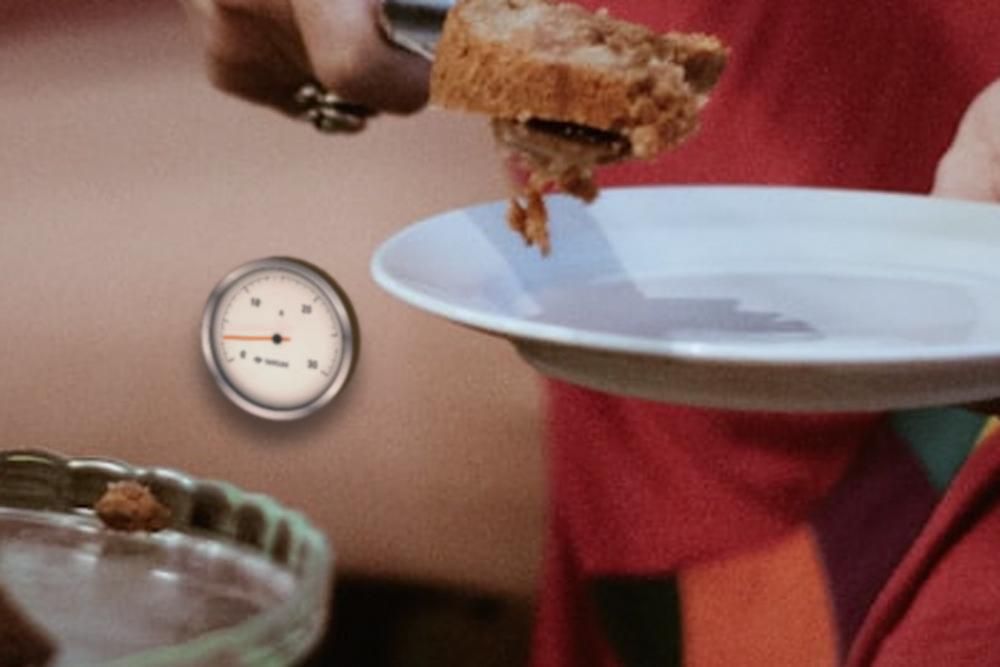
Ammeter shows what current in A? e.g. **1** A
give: **3** A
